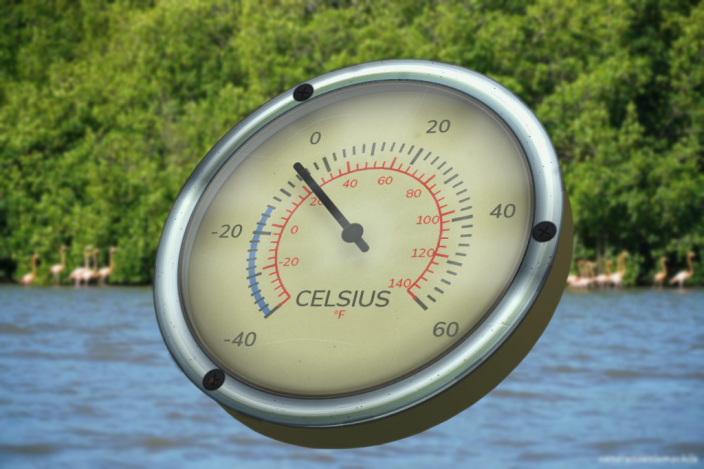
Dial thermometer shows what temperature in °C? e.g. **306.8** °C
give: **-5** °C
